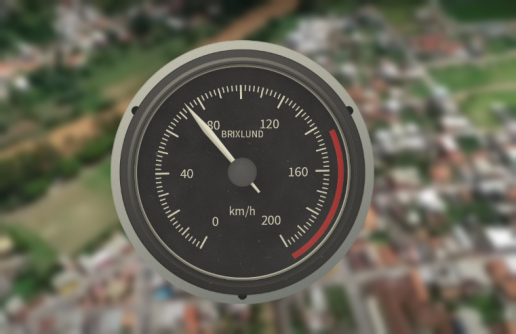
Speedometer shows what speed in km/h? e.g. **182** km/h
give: **74** km/h
